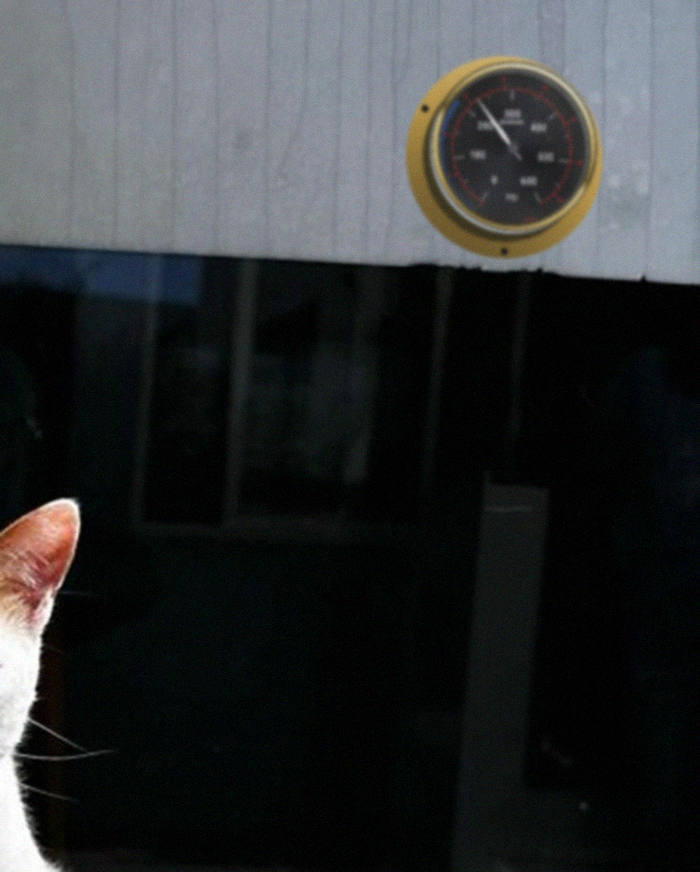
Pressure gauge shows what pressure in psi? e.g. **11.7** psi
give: **225** psi
